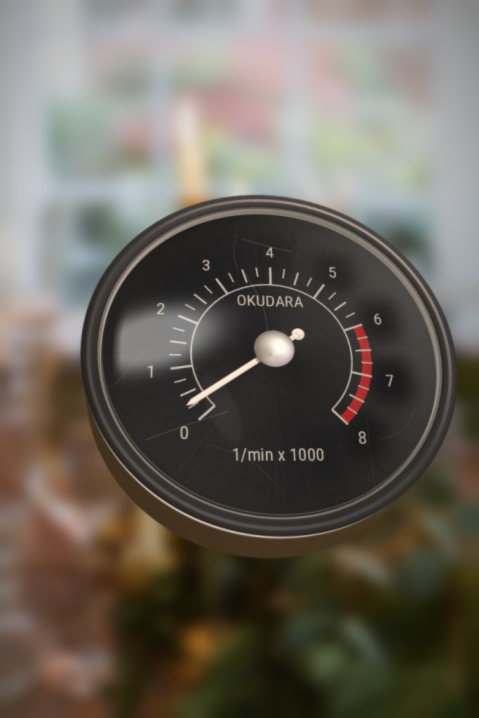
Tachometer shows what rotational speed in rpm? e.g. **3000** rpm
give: **250** rpm
